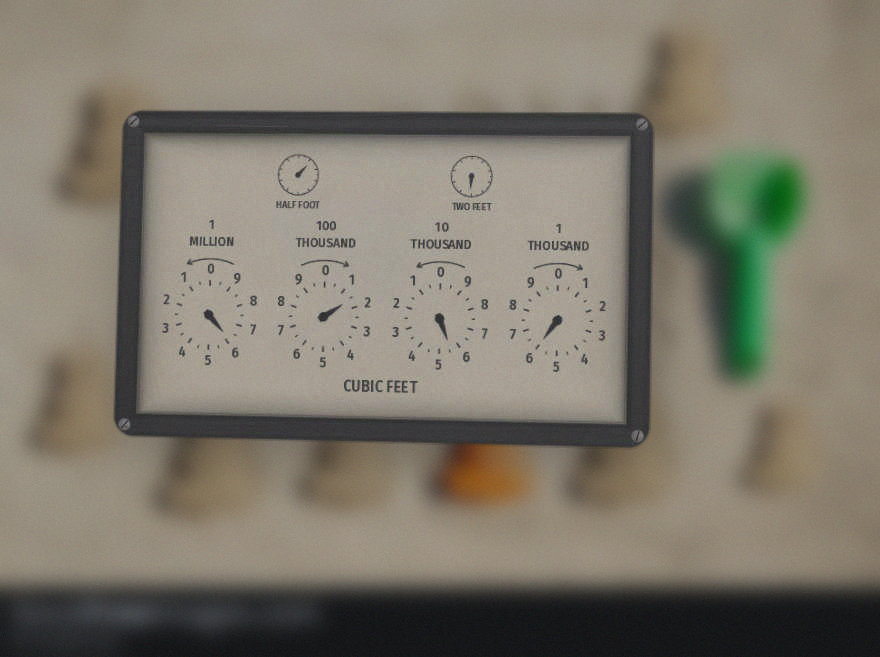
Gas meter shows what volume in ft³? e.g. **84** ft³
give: **615600** ft³
